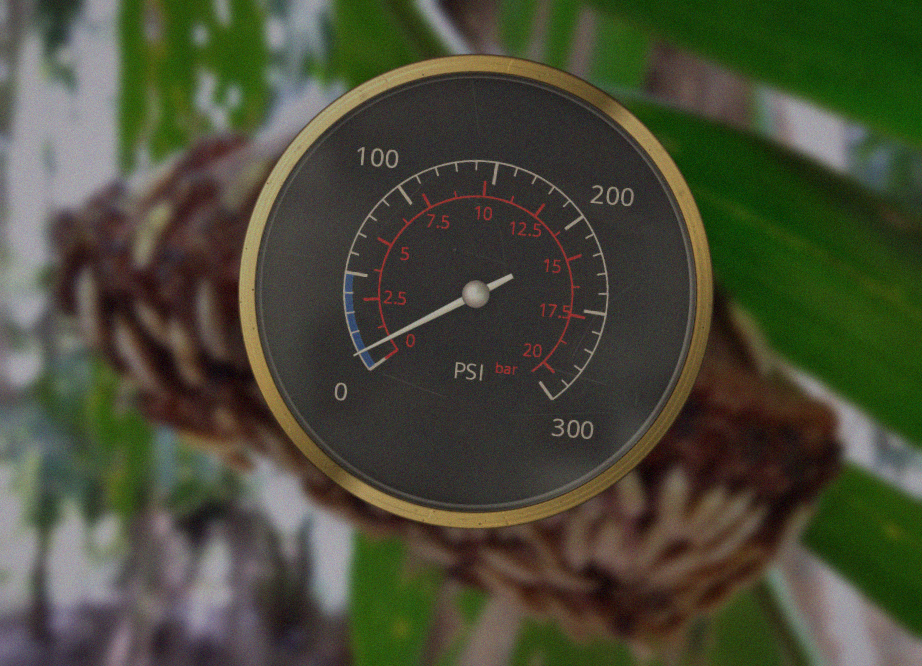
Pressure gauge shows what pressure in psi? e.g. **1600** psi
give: **10** psi
